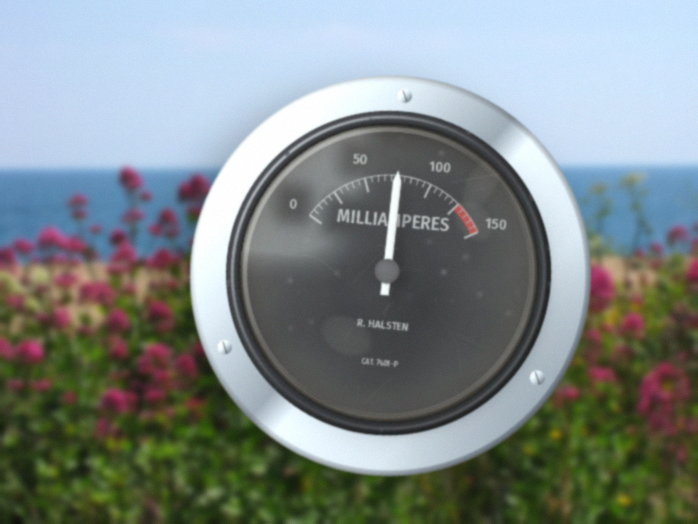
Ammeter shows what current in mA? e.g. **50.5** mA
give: **75** mA
